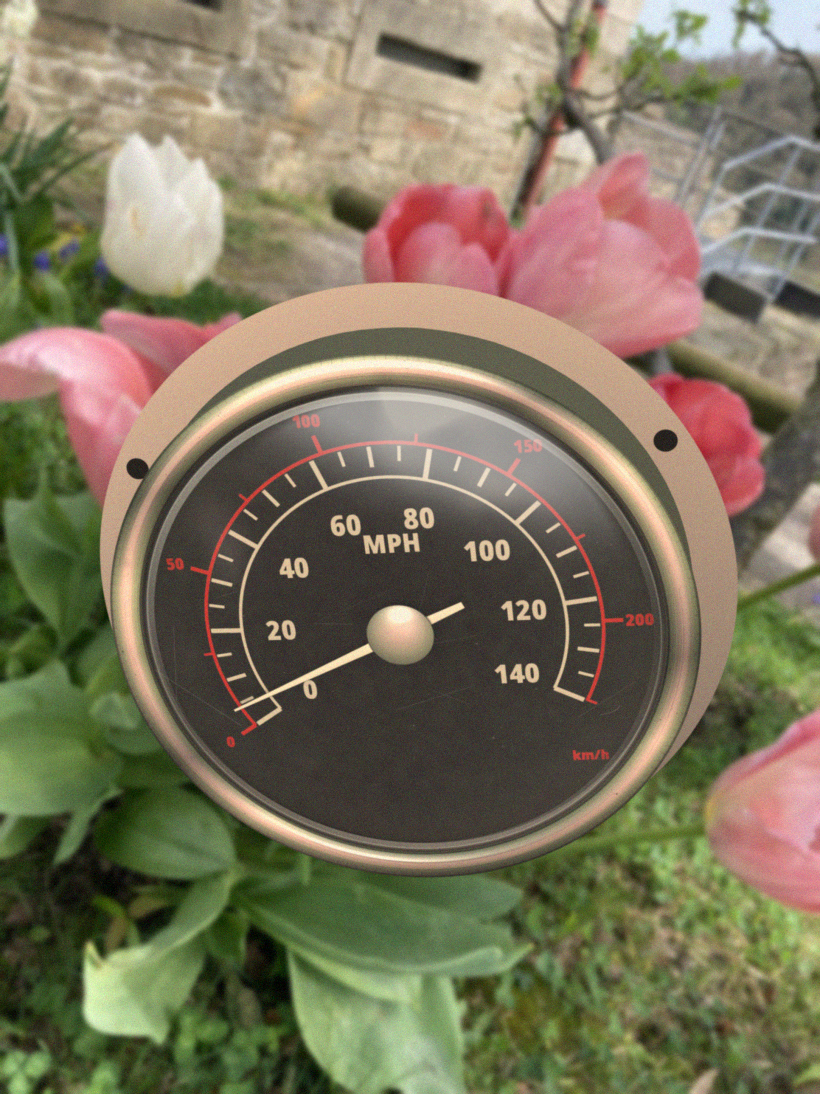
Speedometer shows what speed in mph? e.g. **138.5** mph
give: **5** mph
